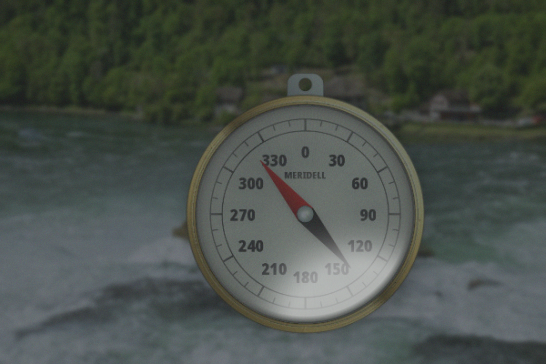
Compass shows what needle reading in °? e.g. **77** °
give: **320** °
